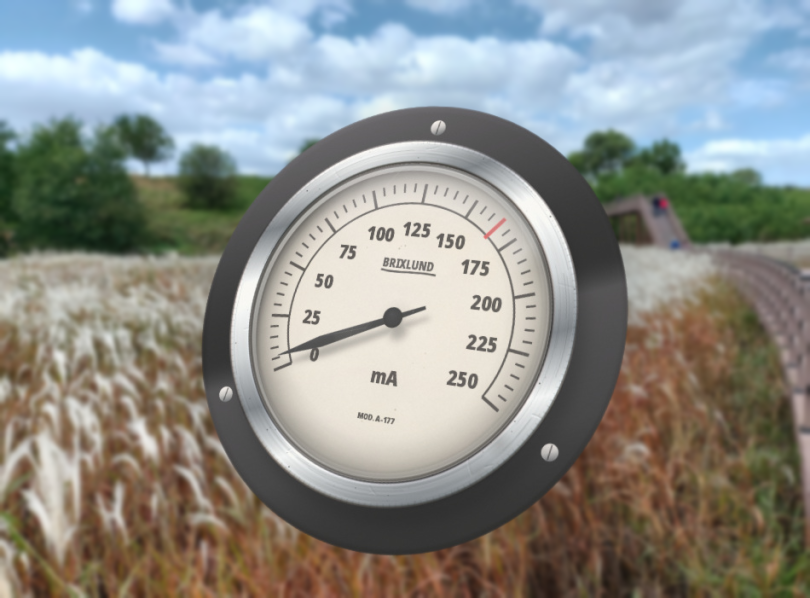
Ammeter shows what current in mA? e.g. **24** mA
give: **5** mA
